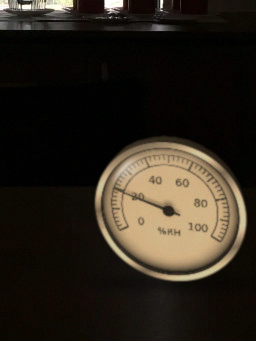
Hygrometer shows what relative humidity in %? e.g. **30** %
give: **20** %
